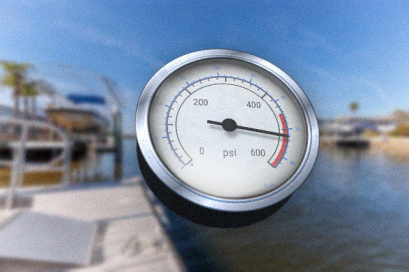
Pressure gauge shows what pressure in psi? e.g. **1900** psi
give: **520** psi
